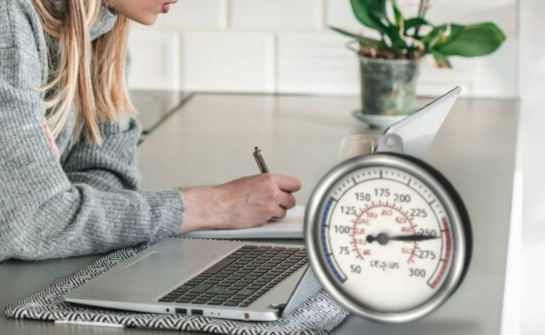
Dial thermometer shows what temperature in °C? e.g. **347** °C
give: **255** °C
